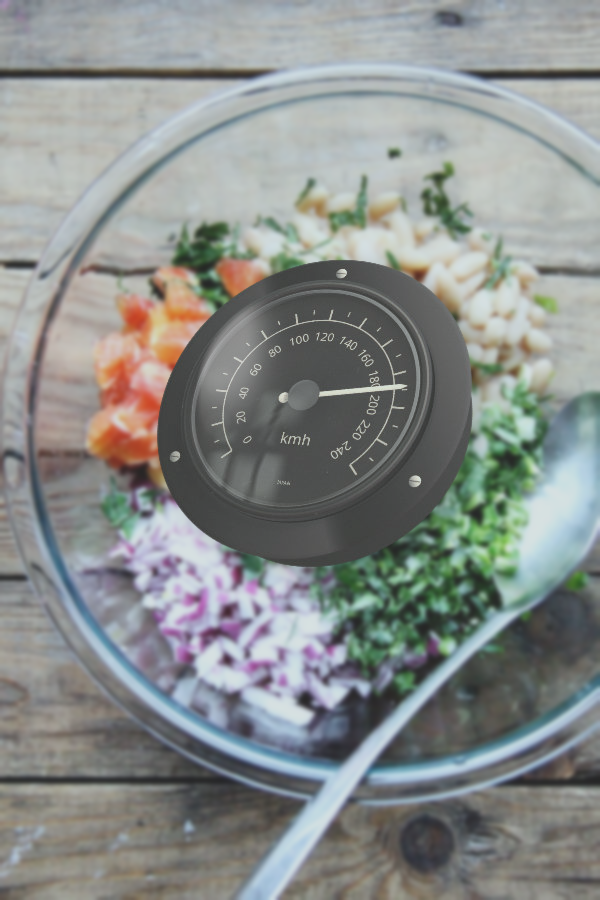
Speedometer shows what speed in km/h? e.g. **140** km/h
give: **190** km/h
